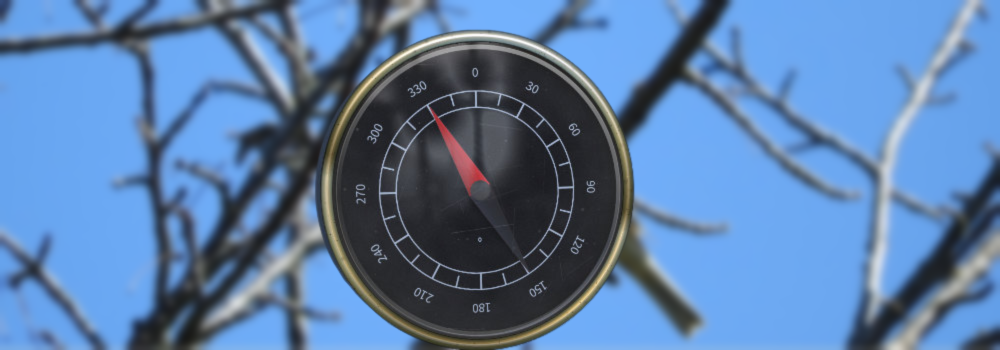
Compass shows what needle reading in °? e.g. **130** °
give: **330** °
